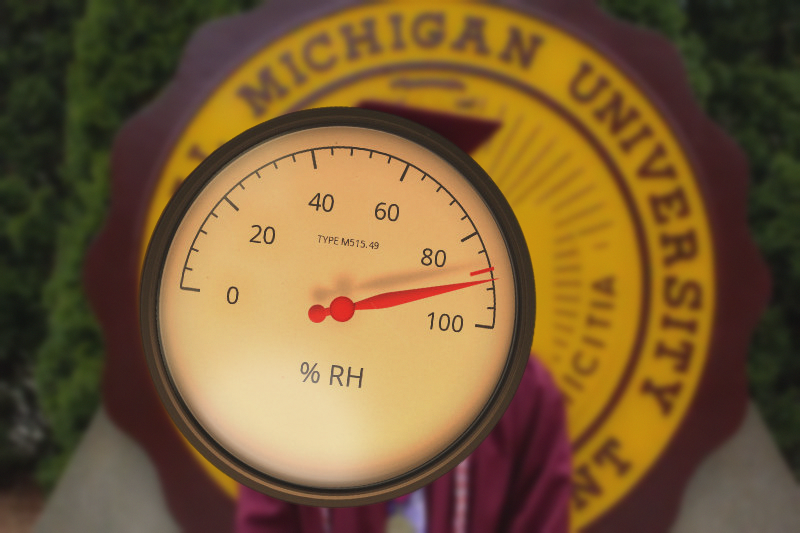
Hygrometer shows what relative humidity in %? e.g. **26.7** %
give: **90** %
